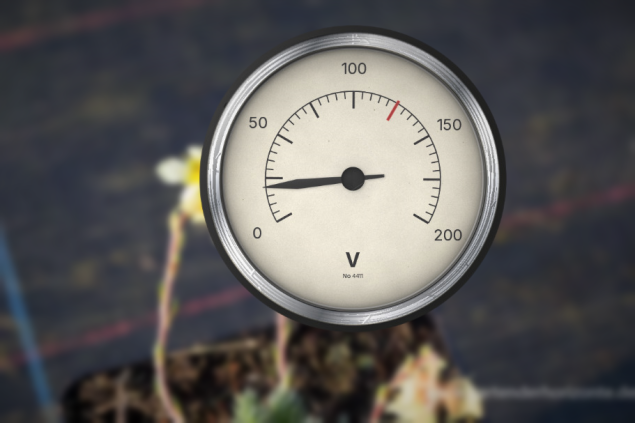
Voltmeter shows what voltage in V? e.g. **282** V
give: **20** V
